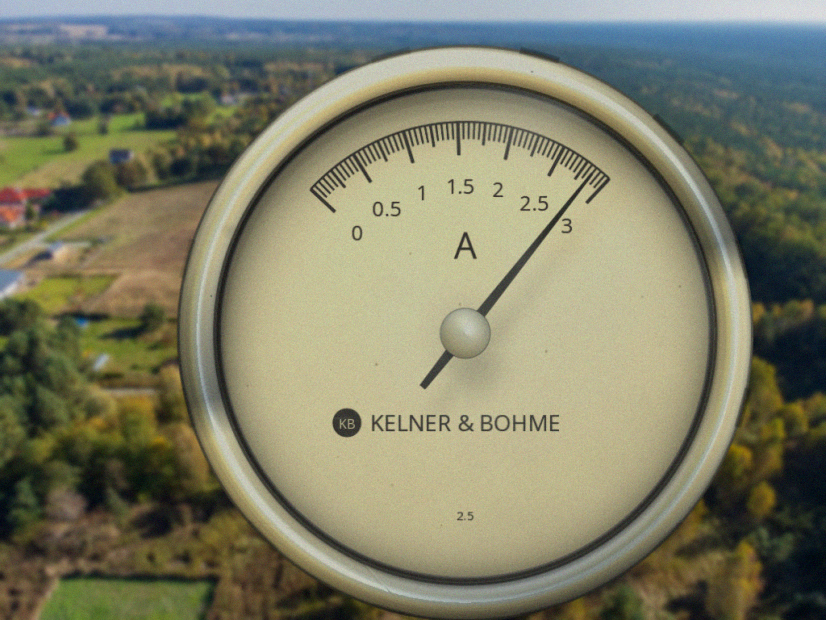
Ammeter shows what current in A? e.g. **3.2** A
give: **2.85** A
